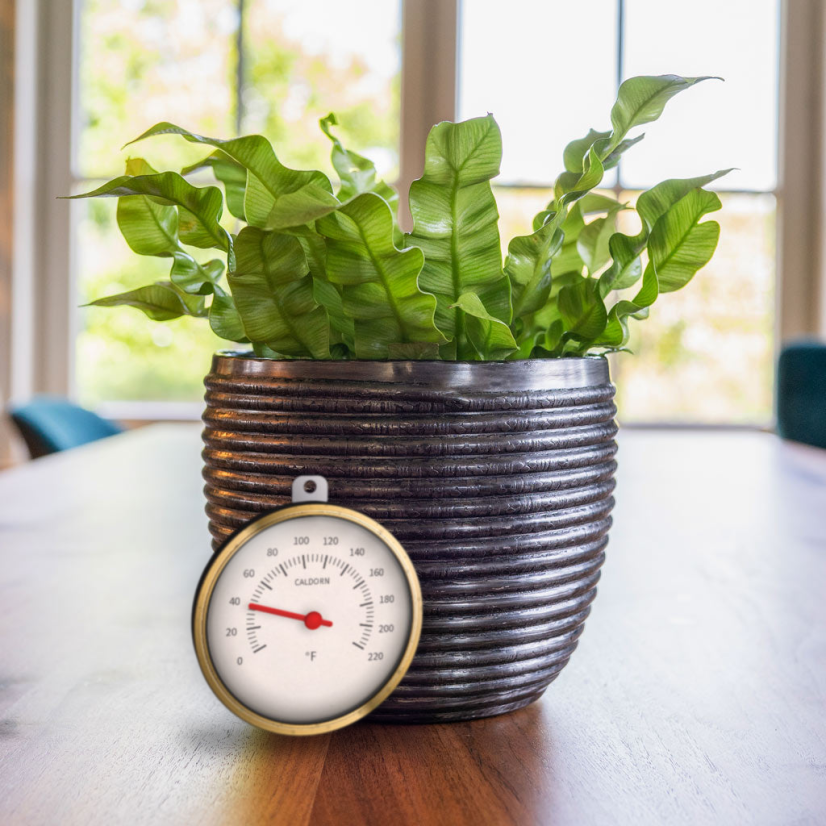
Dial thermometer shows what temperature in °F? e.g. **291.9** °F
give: **40** °F
